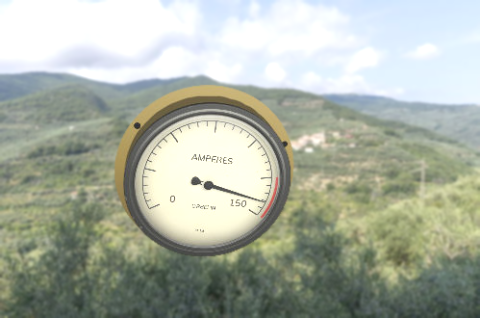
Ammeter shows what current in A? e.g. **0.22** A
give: **140** A
